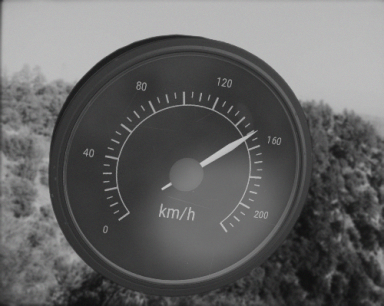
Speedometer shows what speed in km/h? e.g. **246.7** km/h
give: **150** km/h
